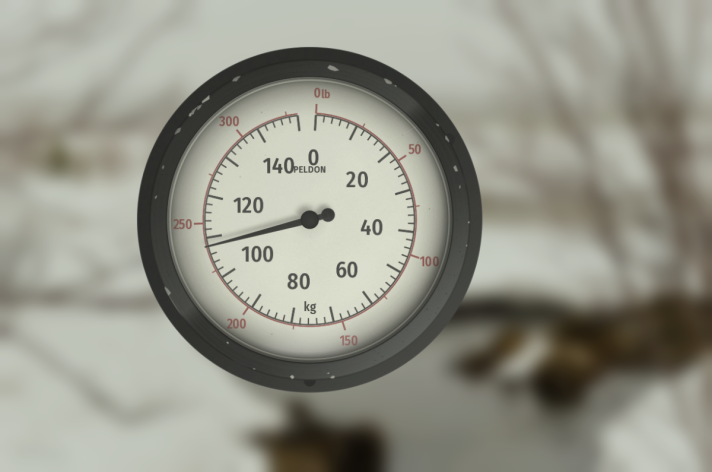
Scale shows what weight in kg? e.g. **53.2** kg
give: **108** kg
